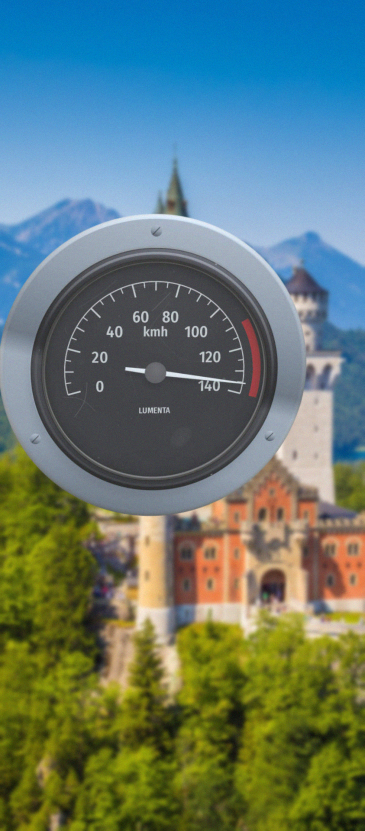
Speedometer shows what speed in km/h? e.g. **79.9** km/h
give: **135** km/h
